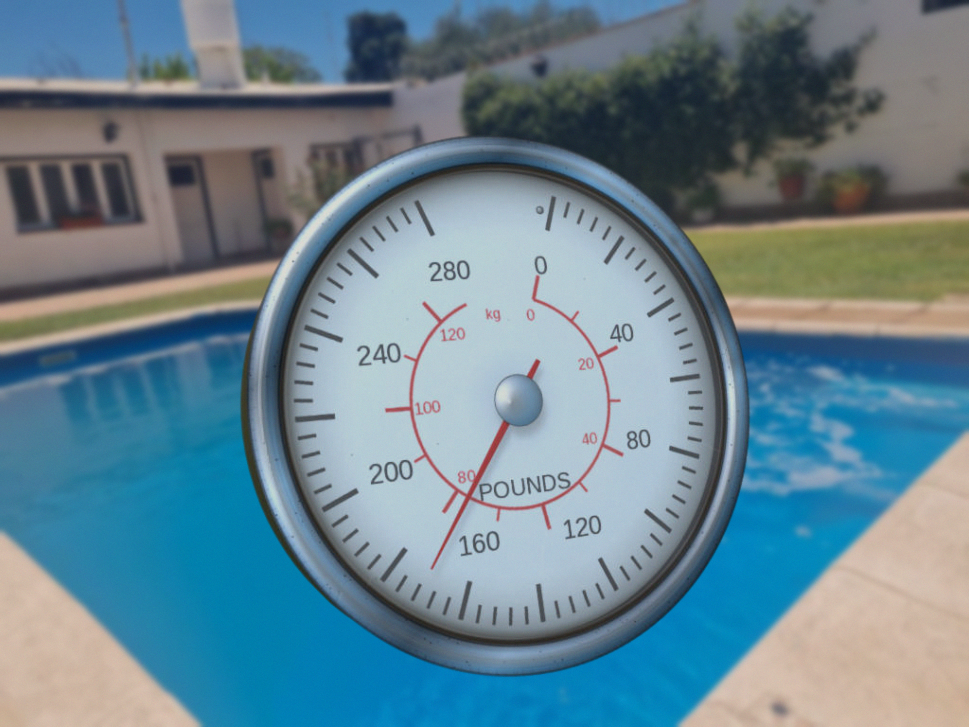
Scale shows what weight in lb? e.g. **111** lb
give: **172** lb
